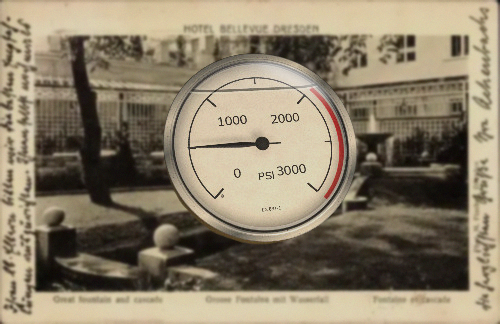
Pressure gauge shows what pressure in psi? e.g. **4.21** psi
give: **500** psi
